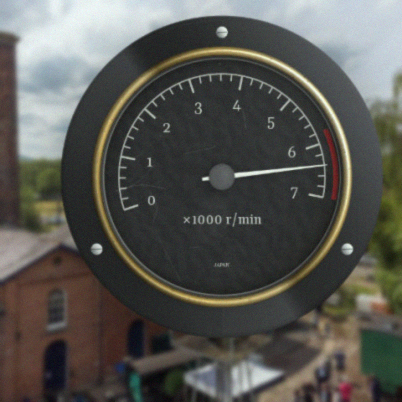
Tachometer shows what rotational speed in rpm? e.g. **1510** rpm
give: **6400** rpm
